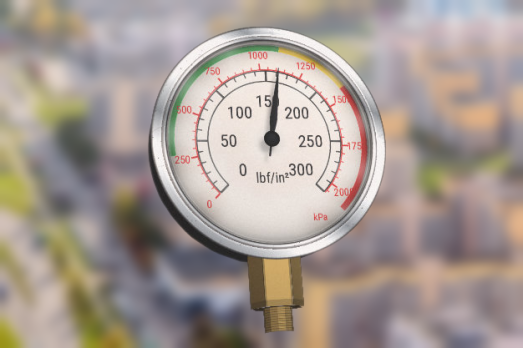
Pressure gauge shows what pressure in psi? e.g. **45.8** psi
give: **160** psi
